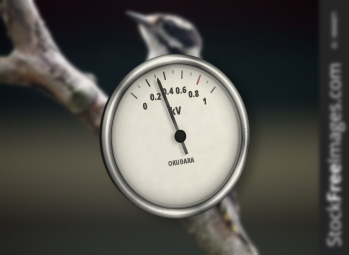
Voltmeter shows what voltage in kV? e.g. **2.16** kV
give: **0.3** kV
